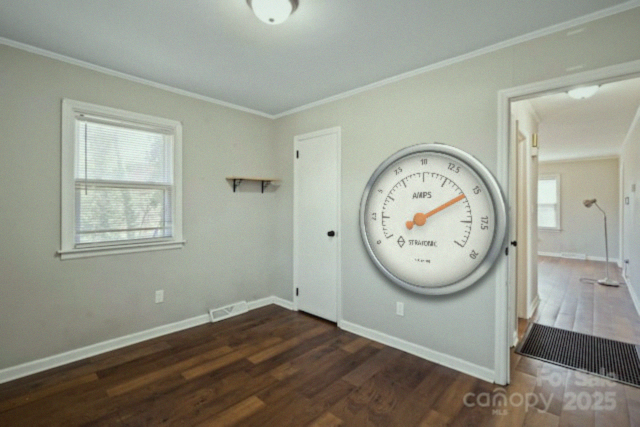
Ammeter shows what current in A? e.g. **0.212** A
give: **15** A
